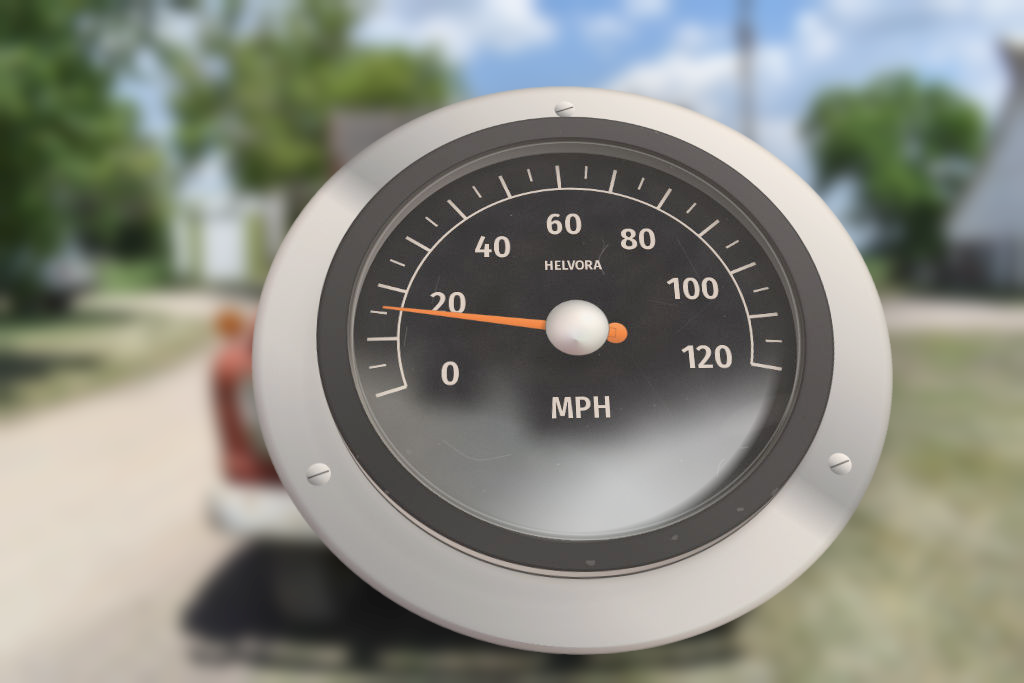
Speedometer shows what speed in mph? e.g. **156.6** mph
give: **15** mph
